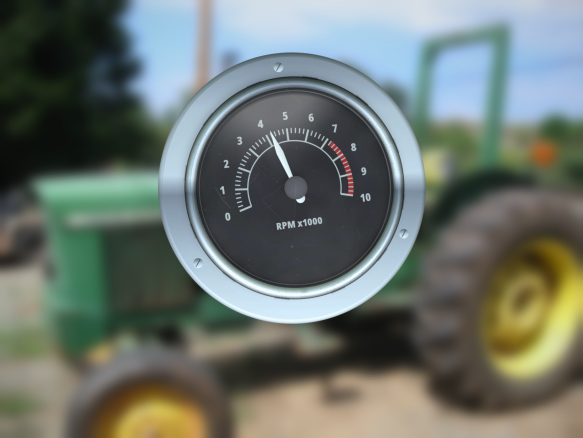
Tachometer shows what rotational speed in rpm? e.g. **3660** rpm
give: **4200** rpm
